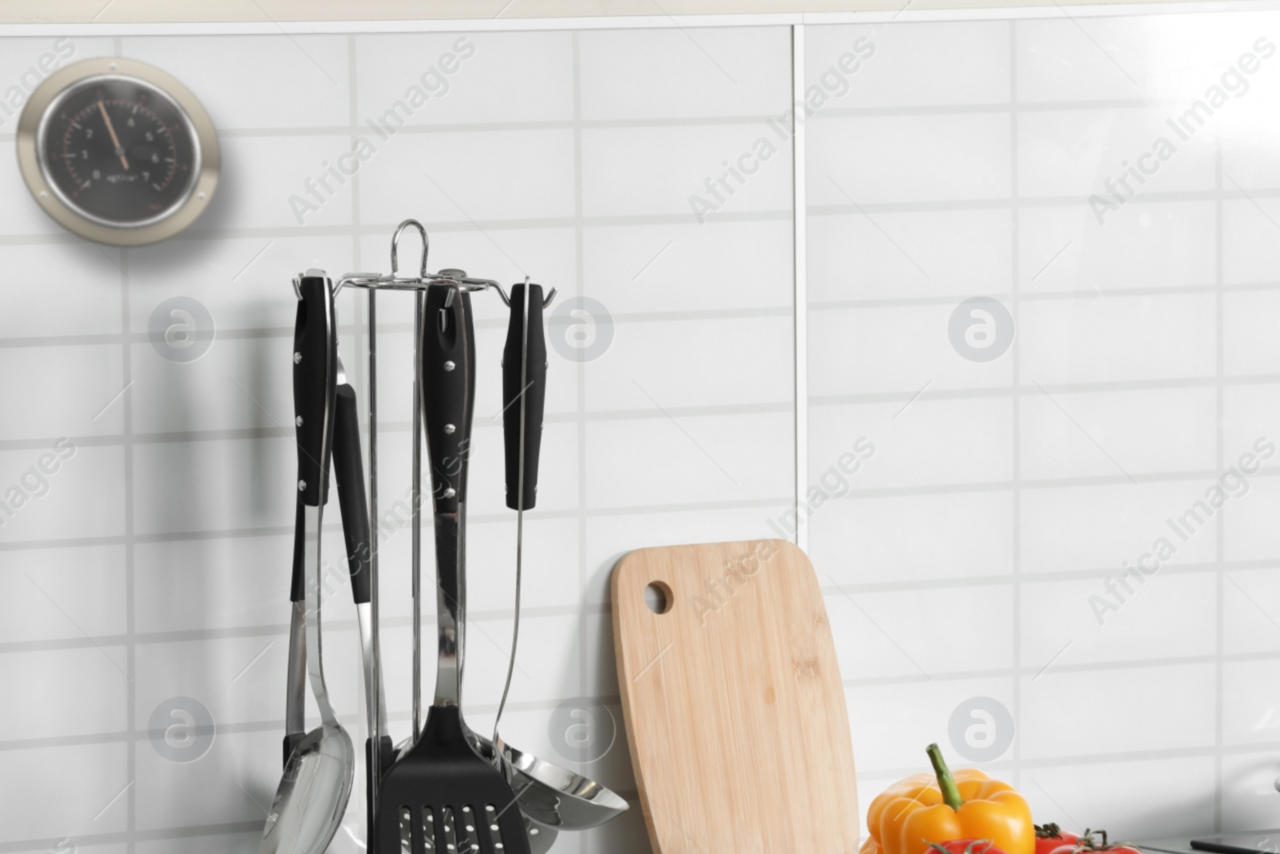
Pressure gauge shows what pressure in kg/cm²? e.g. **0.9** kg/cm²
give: **3** kg/cm²
